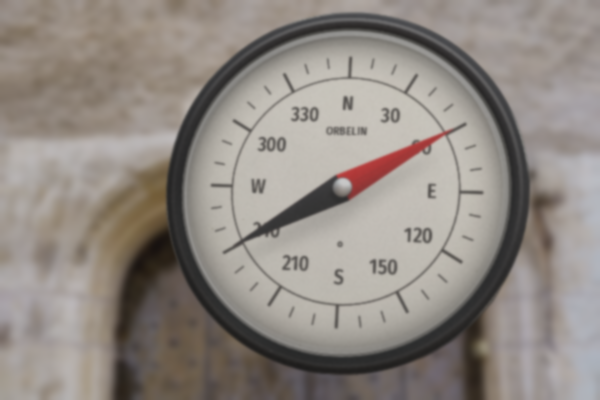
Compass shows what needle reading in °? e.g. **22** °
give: **60** °
